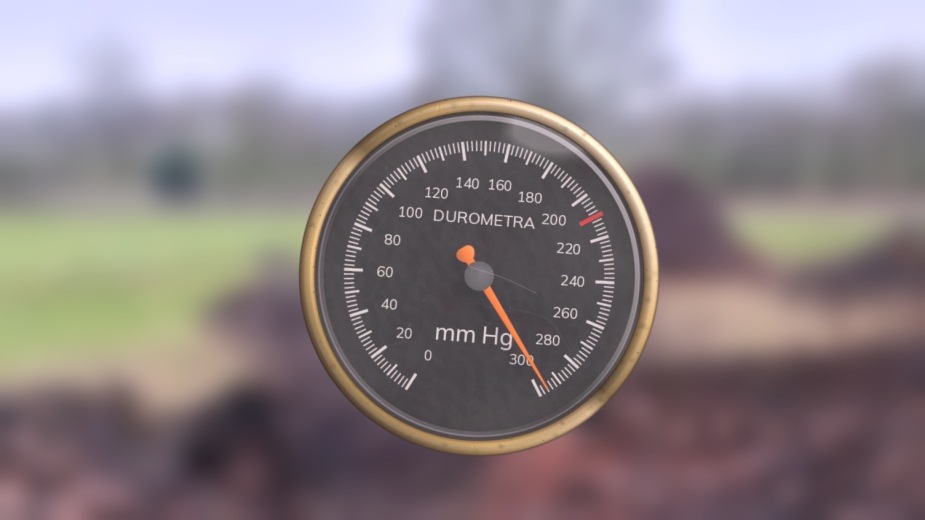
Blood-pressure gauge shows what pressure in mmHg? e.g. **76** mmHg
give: **296** mmHg
